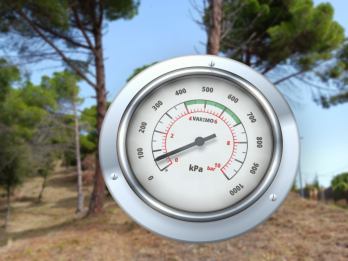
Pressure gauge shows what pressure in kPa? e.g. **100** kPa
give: **50** kPa
